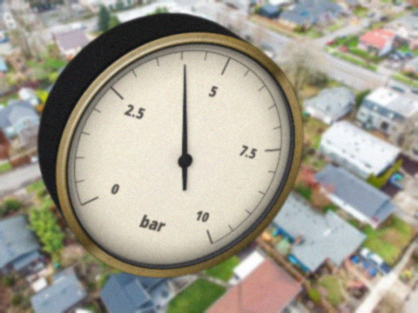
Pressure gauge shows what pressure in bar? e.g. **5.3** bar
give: **4** bar
